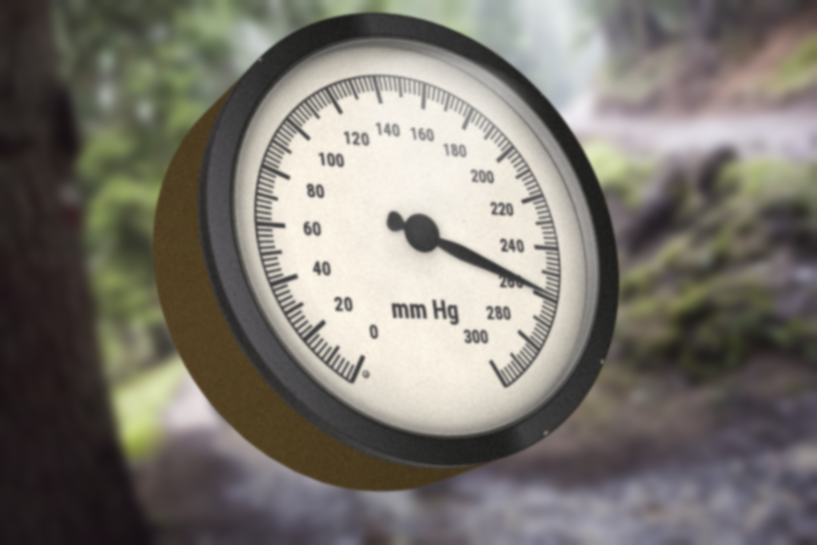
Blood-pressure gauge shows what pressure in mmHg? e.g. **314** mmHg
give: **260** mmHg
